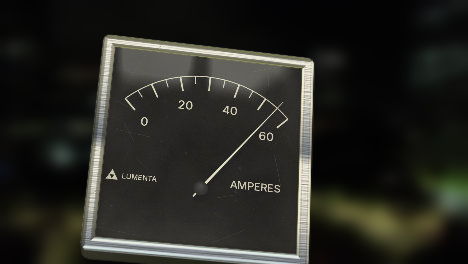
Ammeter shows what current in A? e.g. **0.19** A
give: **55** A
